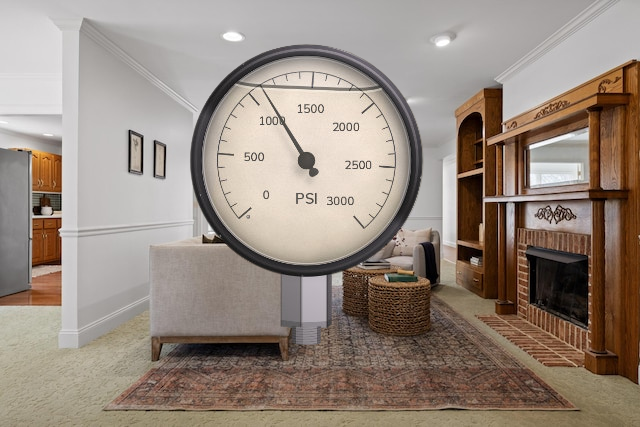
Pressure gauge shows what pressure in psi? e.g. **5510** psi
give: **1100** psi
